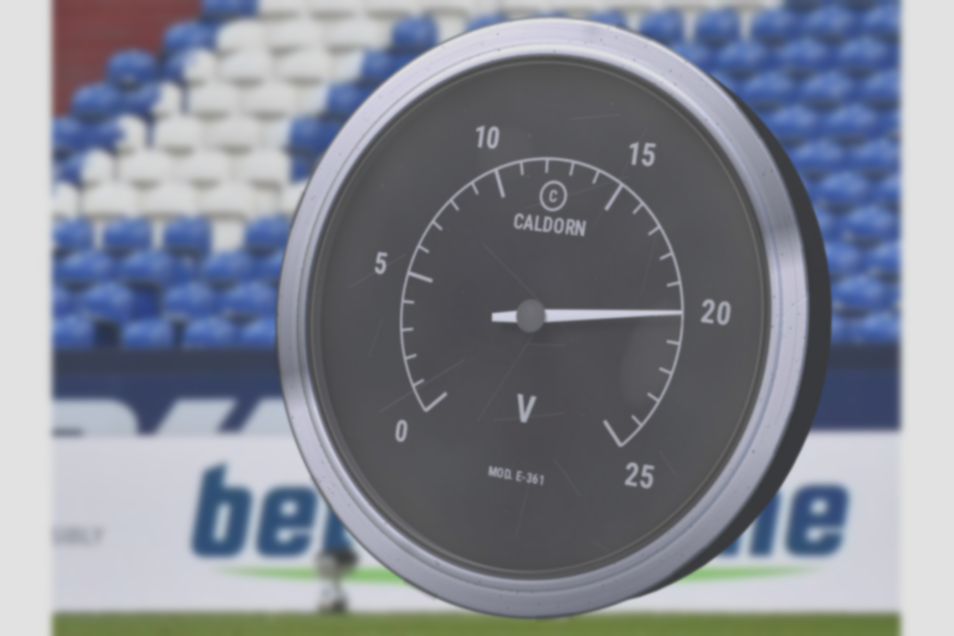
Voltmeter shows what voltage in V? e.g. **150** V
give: **20** V
